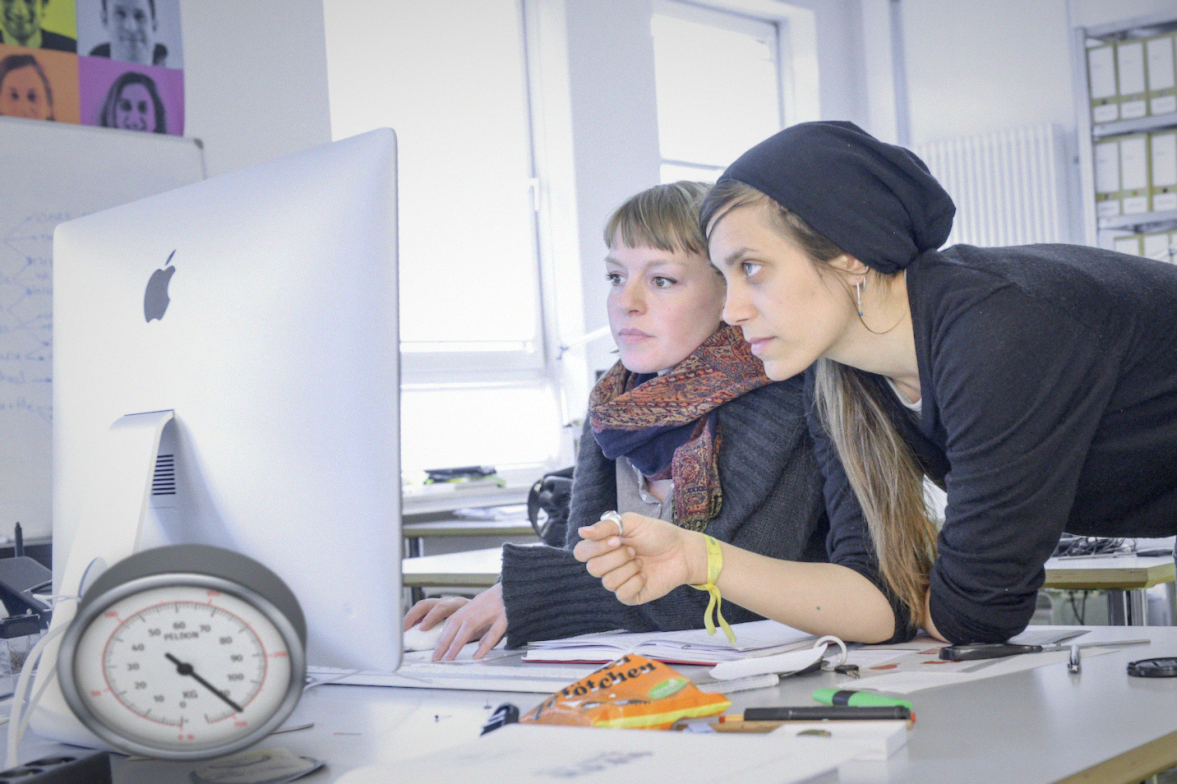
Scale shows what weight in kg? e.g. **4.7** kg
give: **110** kg
